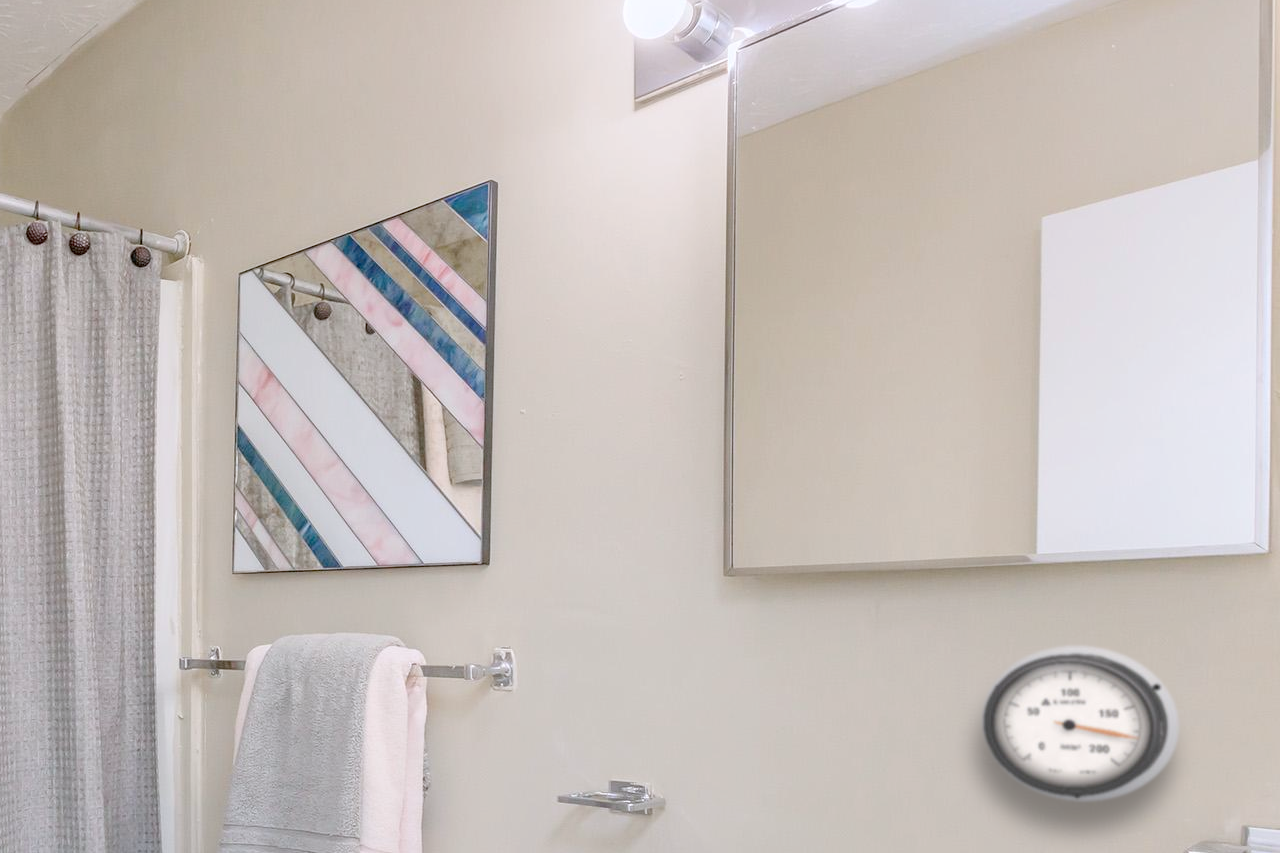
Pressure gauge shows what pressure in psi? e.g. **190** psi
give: **175** psi
